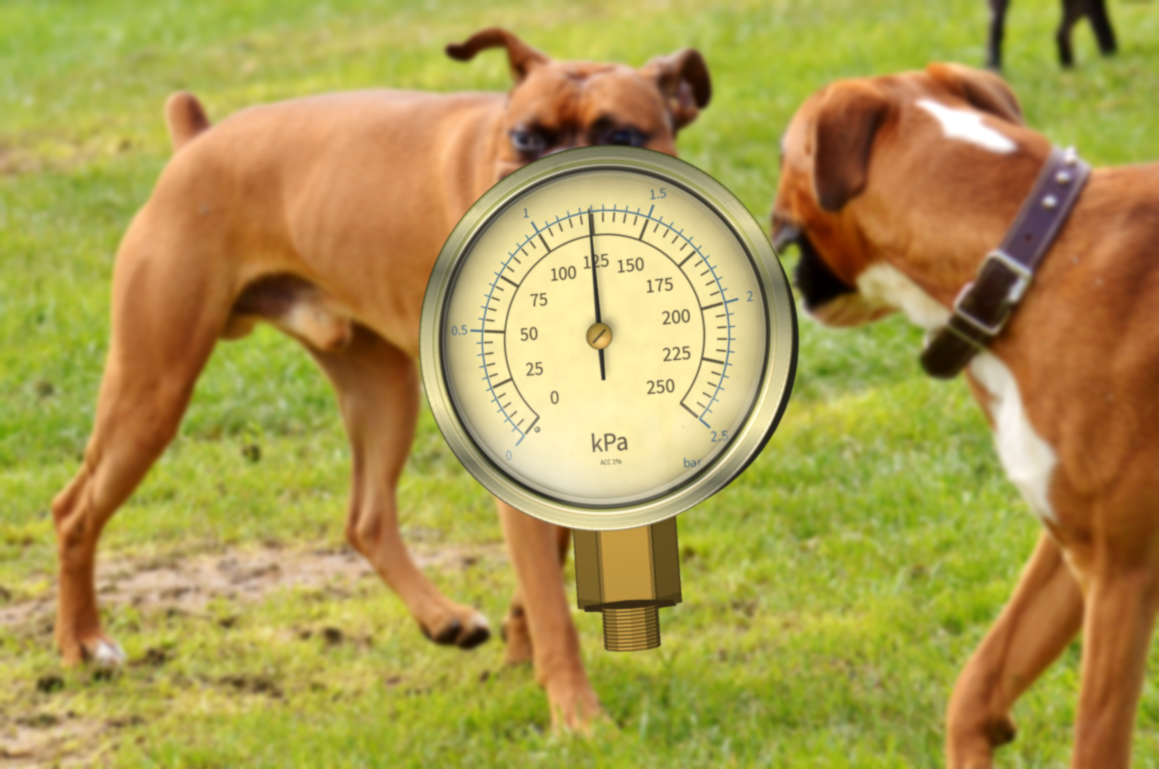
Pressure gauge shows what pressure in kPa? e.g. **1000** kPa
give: **125** kPa
